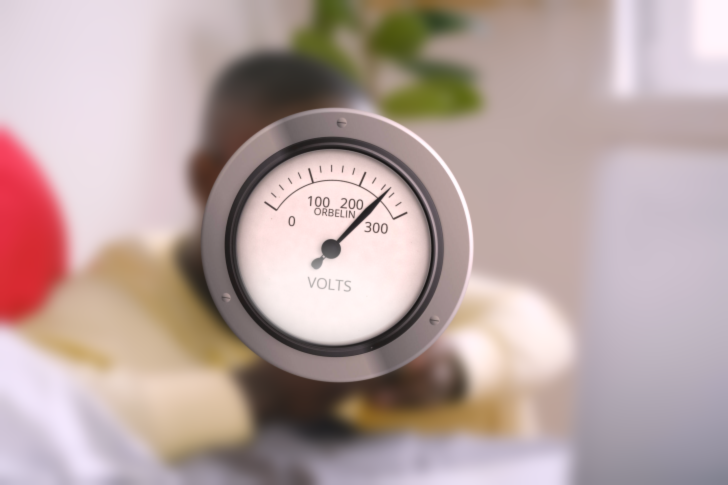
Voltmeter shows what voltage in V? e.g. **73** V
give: **250** V
